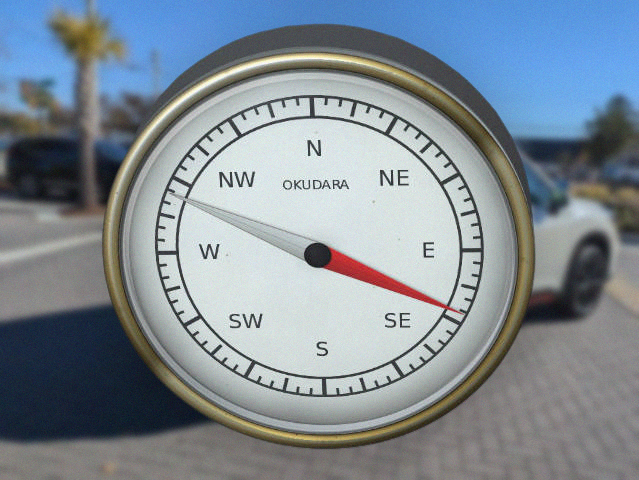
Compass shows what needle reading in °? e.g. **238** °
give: **115** °
